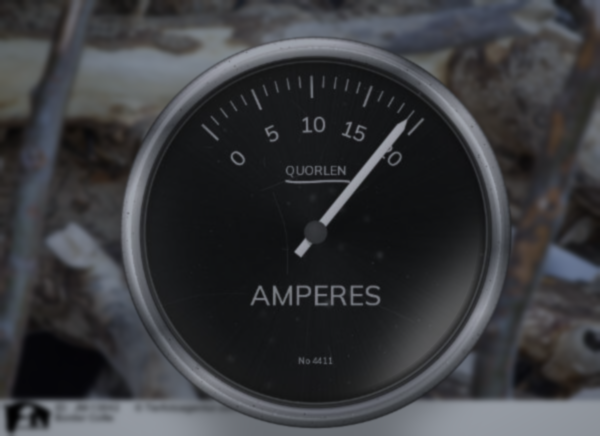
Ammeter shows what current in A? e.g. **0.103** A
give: **19** A
